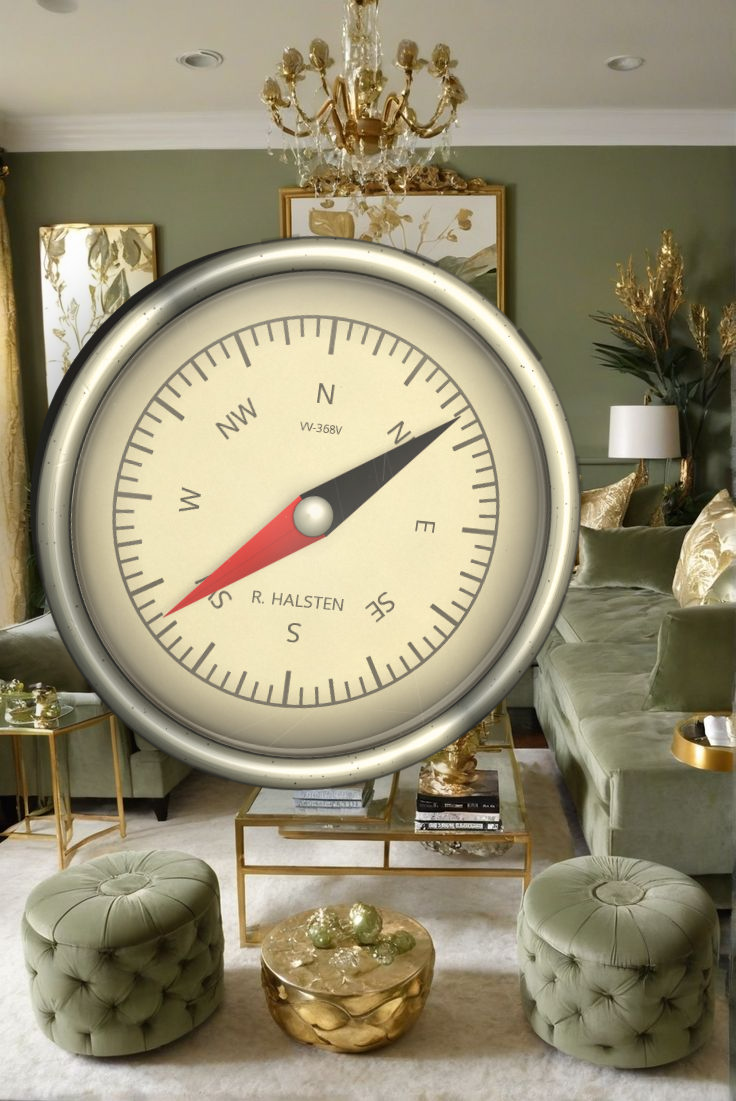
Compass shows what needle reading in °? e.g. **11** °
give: **230** °
